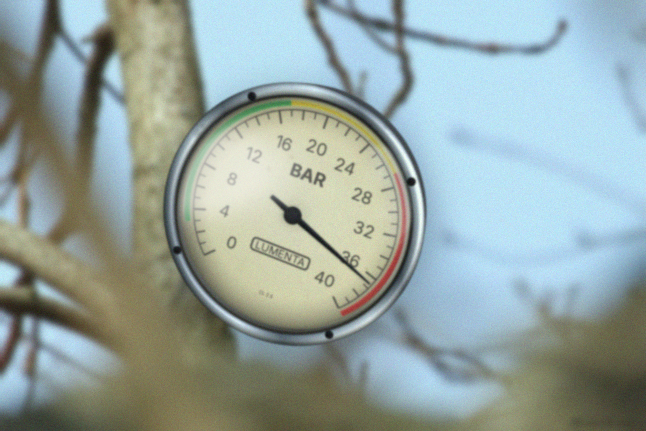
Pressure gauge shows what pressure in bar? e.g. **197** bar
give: **36.5** bar
